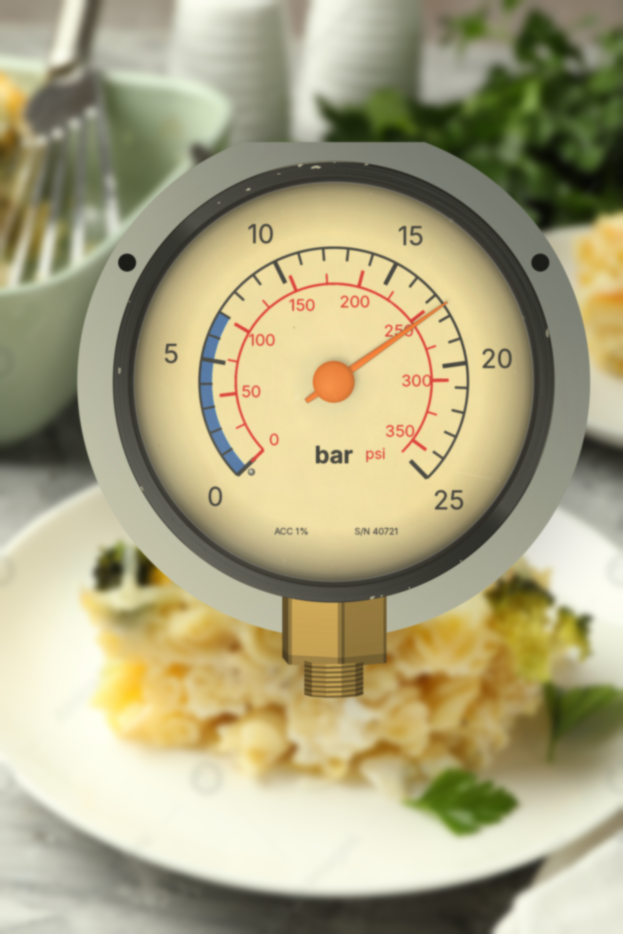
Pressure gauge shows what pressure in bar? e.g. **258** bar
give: **17.5** bar
